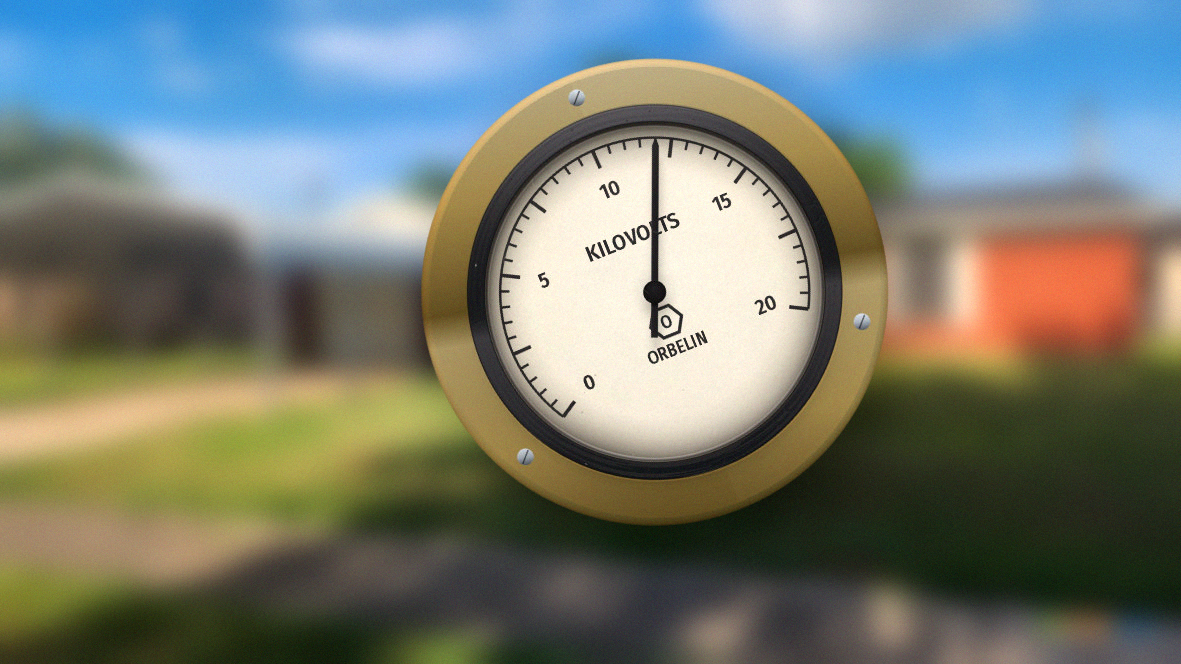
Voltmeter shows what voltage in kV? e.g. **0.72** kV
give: **12** kV
